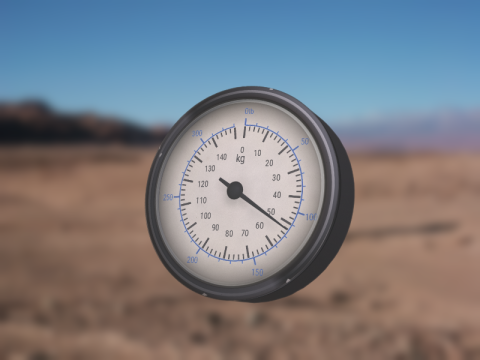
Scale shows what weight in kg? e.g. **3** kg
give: **52** kg
